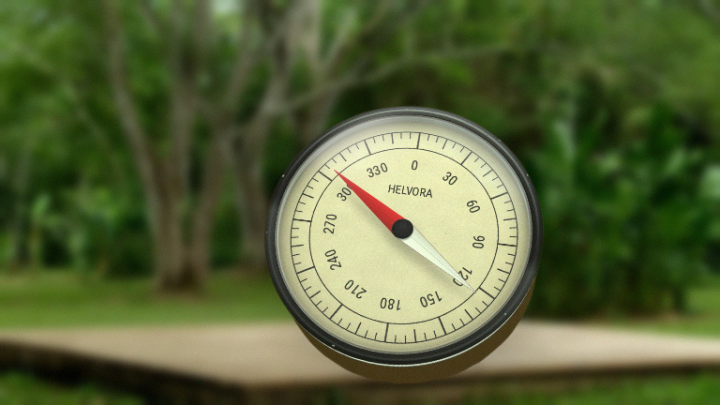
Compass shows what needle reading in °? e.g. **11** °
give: **305** °
